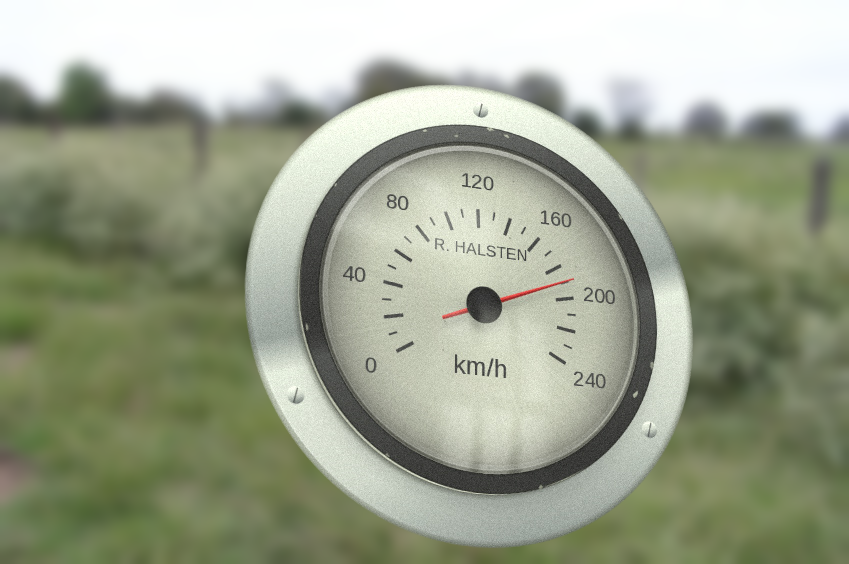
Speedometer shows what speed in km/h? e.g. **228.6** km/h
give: **190** km/h
